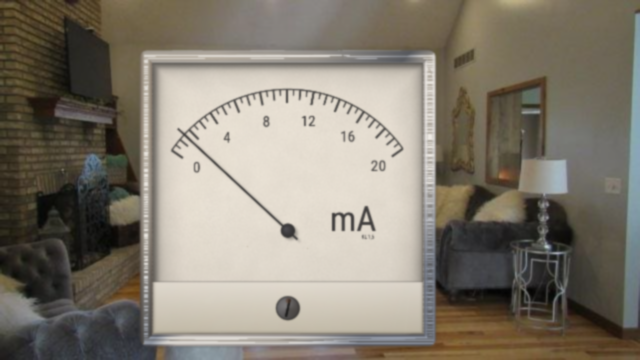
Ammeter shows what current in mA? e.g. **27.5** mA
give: **1.5** mA
